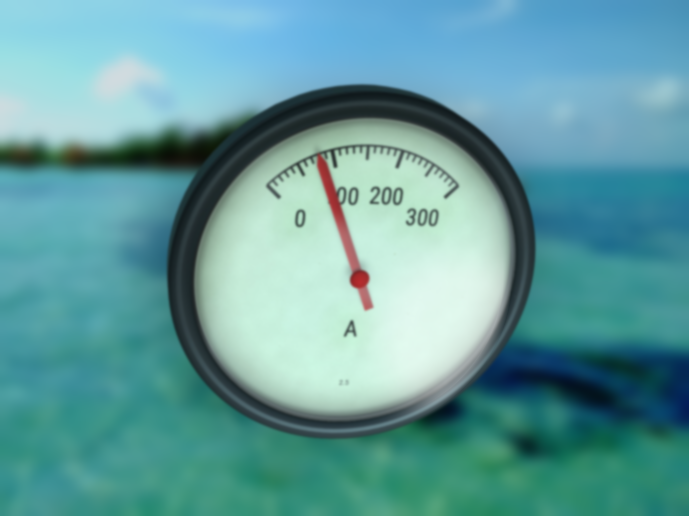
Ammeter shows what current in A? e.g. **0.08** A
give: **80** A
